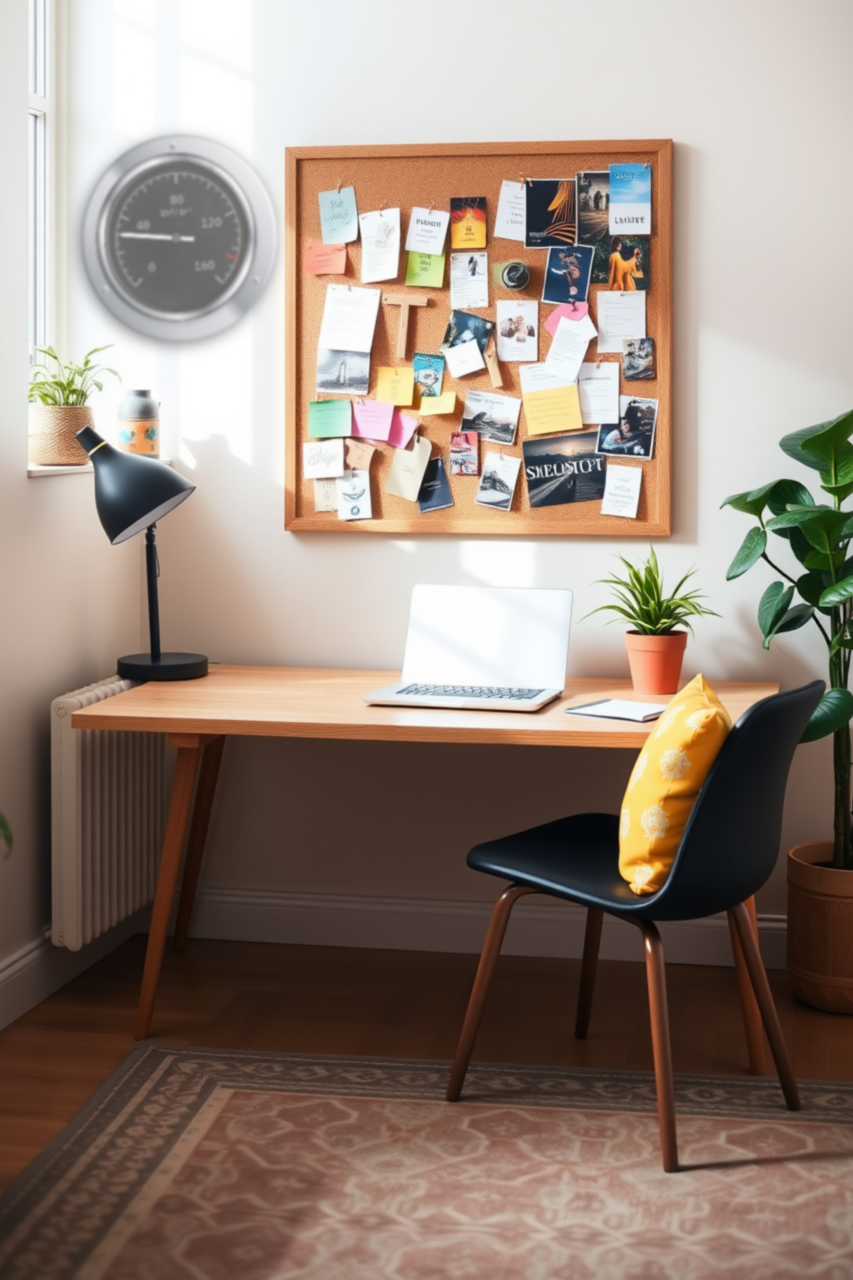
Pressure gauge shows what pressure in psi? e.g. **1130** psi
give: **30** psi
